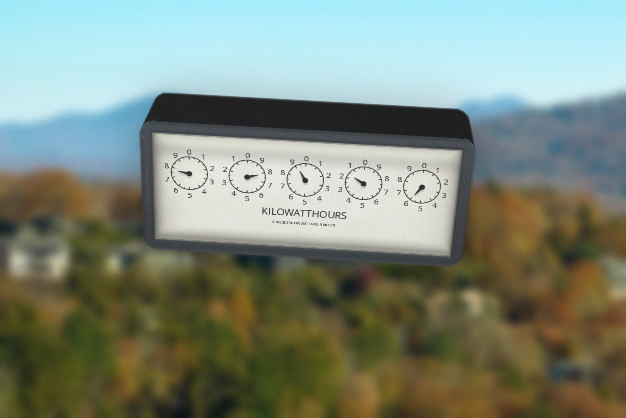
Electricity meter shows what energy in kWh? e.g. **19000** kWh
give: **77916** kWh
